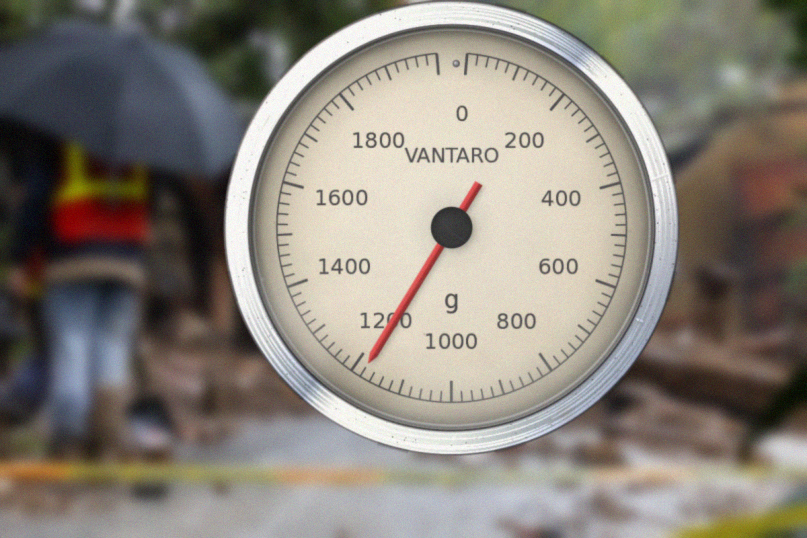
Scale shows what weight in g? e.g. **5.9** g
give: **1180** g
